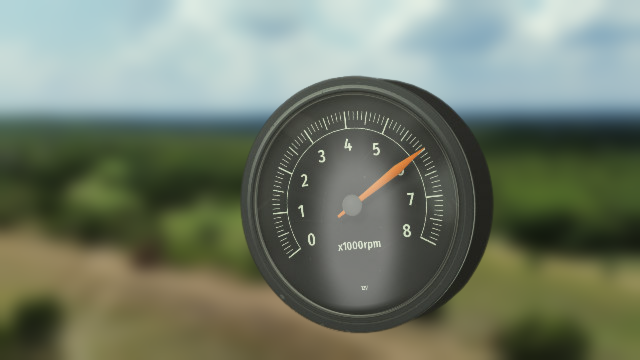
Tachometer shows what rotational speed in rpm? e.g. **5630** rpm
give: **6000** rpm
